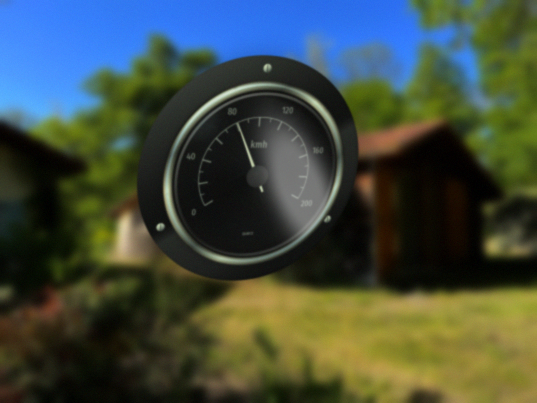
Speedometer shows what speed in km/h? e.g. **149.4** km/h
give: **80** km/h
